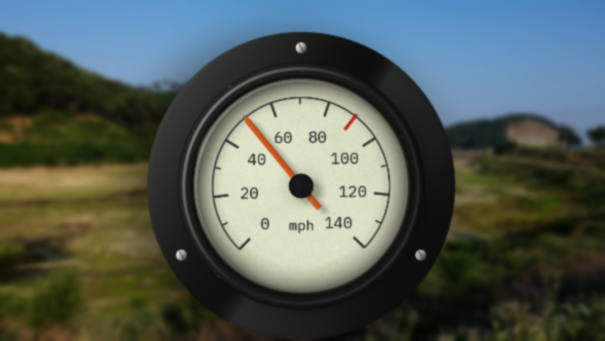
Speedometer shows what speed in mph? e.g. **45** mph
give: **50** mph
